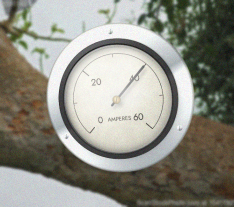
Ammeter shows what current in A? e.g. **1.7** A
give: **40** A
